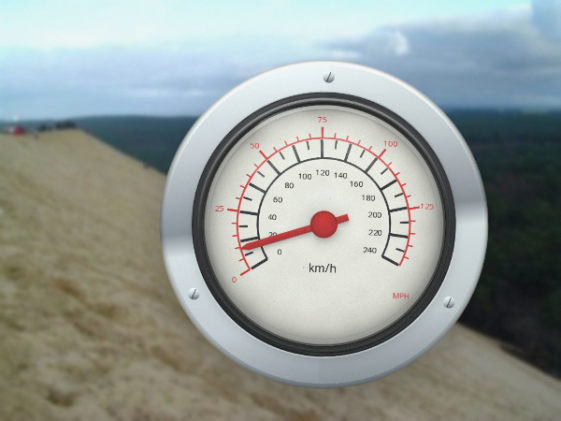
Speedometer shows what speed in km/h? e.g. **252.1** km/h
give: **15** km/h
